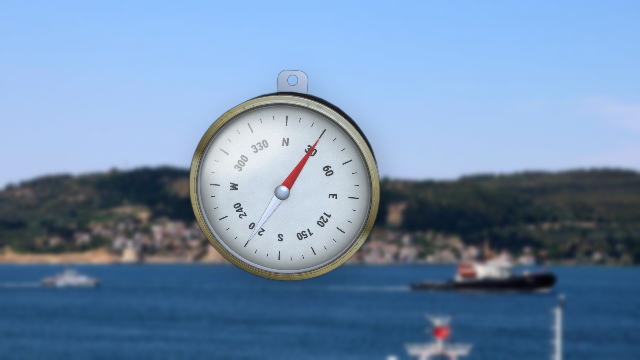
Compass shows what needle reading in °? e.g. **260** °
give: **30** °
